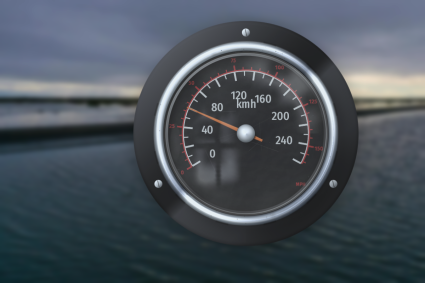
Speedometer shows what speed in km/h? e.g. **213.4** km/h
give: **60** km/h
